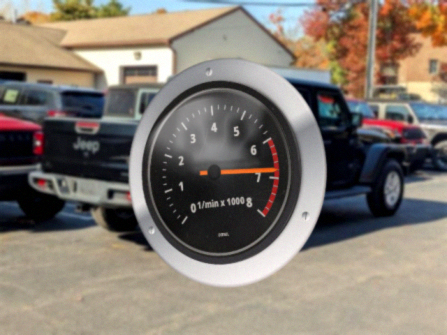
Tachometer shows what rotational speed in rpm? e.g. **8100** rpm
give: **6800** rpm
